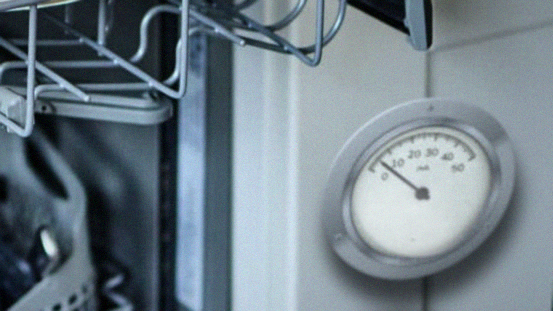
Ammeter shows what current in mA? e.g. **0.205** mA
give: **5** mA
